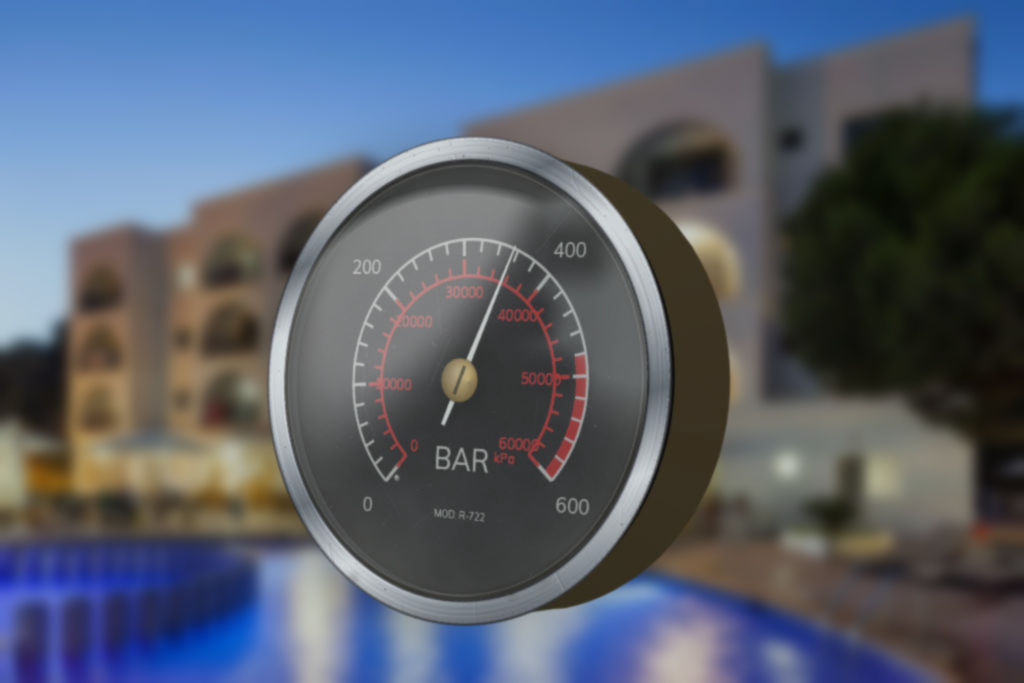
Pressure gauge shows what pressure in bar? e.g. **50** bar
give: **360** bar
